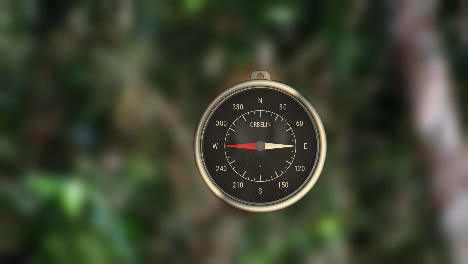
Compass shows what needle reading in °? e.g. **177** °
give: **270** °
